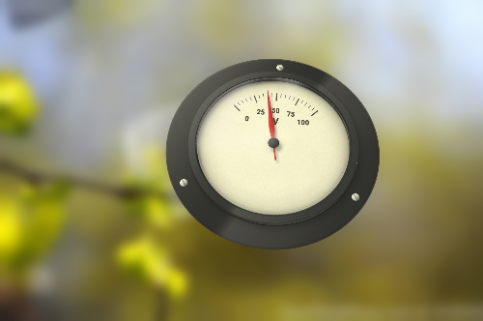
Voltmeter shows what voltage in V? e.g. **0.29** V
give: **40** V
